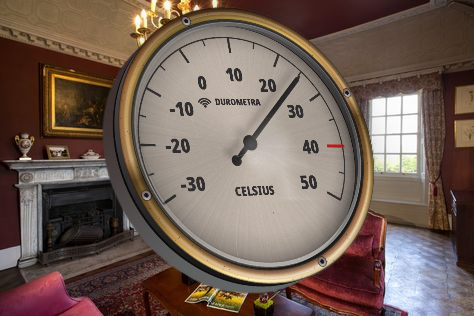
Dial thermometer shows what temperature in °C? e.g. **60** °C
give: **25** °C
